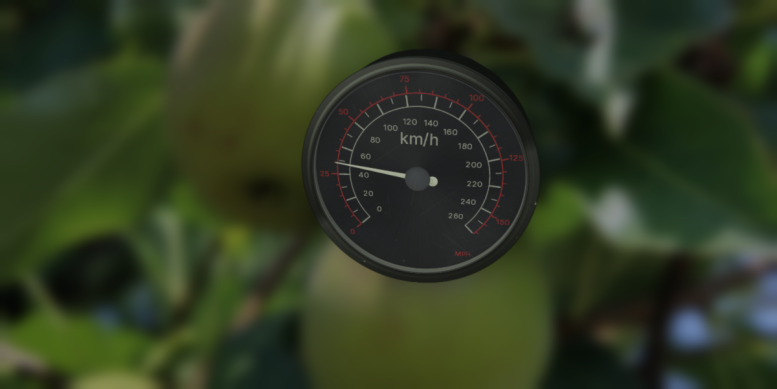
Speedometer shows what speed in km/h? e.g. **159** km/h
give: **50** km/h
